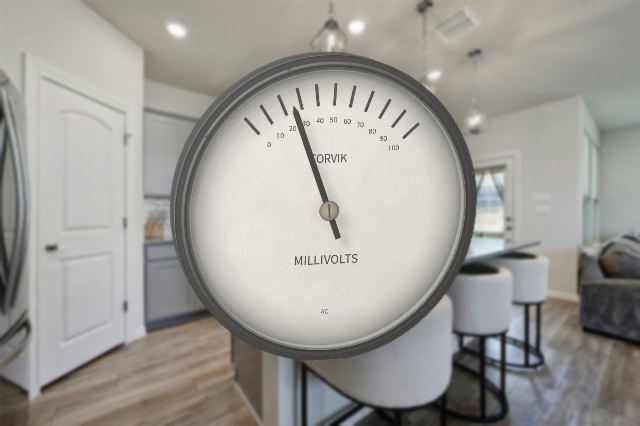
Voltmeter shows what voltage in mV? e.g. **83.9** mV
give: **25** mV
